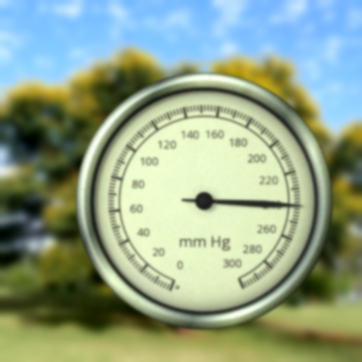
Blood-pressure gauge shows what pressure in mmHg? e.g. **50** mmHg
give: **240** mmHg
